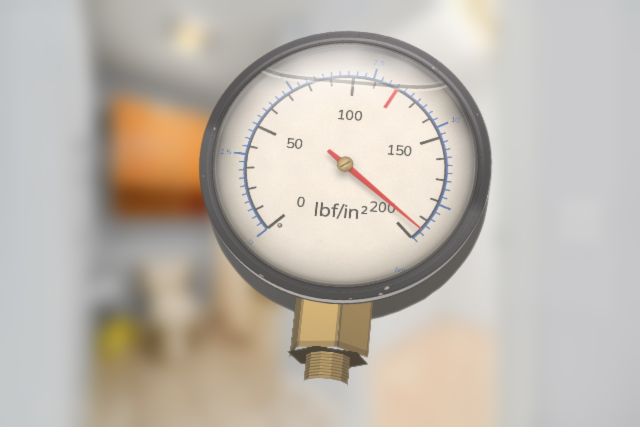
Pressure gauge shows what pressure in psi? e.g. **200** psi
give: **195** psi
